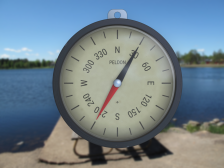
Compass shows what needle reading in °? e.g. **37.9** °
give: **210** °
